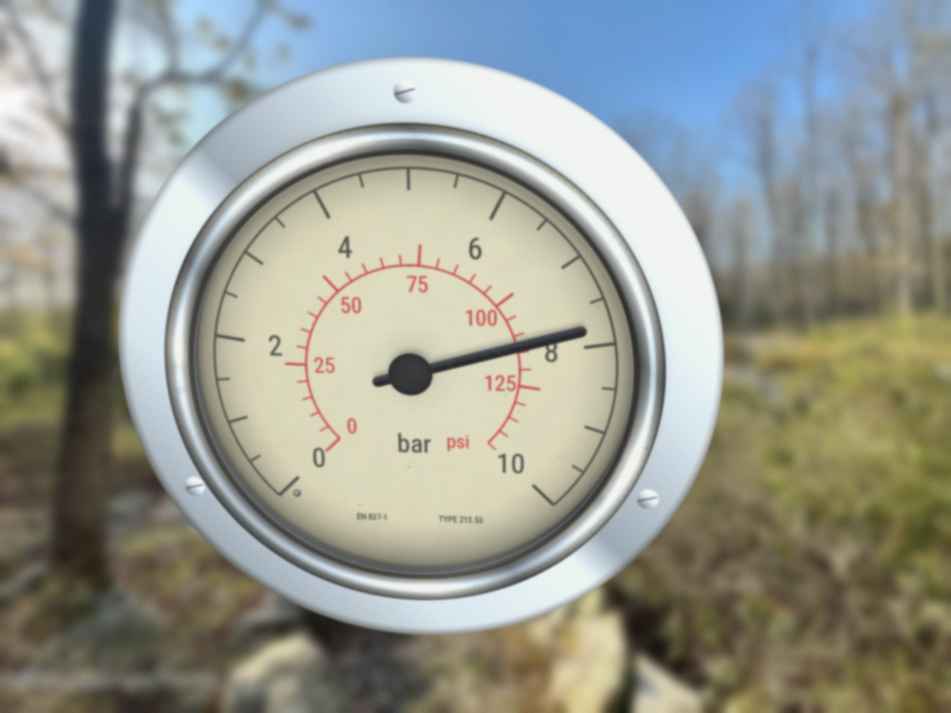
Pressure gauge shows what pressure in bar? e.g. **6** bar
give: **7.75** bar
